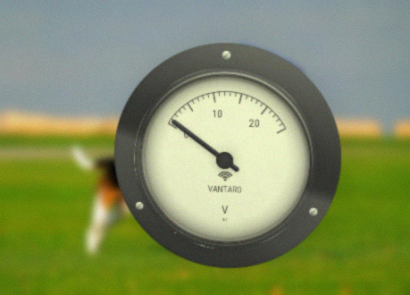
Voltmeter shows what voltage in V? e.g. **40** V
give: **1** V
